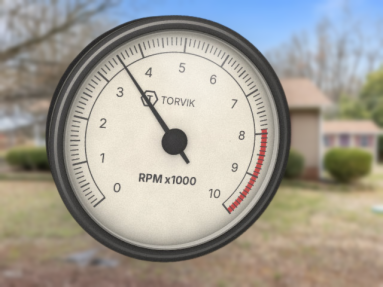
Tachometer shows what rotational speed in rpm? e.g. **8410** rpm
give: **3500** rpm
